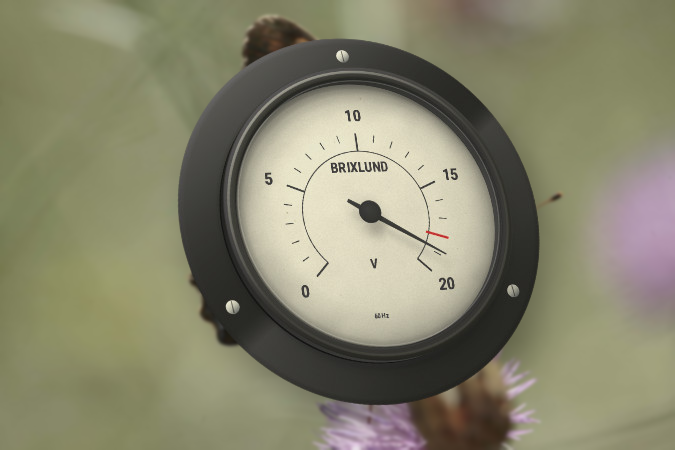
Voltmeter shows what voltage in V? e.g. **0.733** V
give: **19** V
